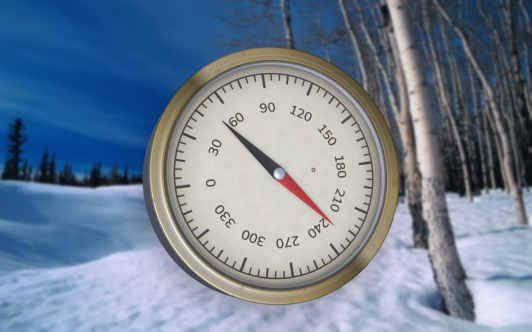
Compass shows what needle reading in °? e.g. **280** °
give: **230** °
